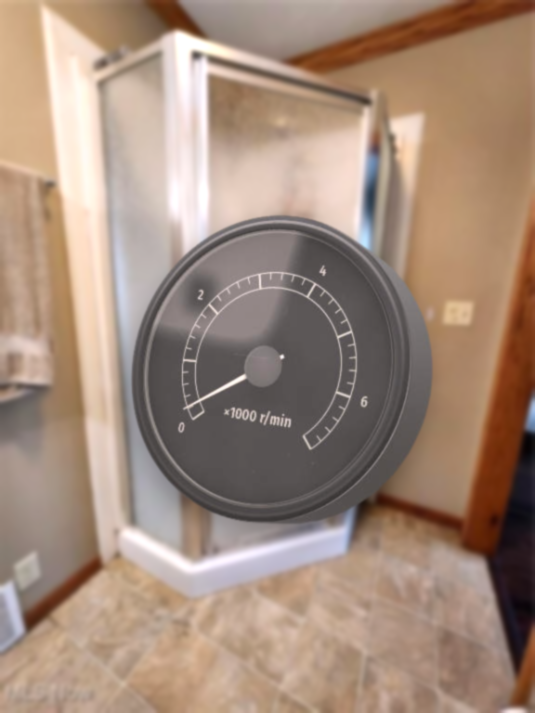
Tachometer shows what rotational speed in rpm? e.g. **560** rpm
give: **200** rpm
